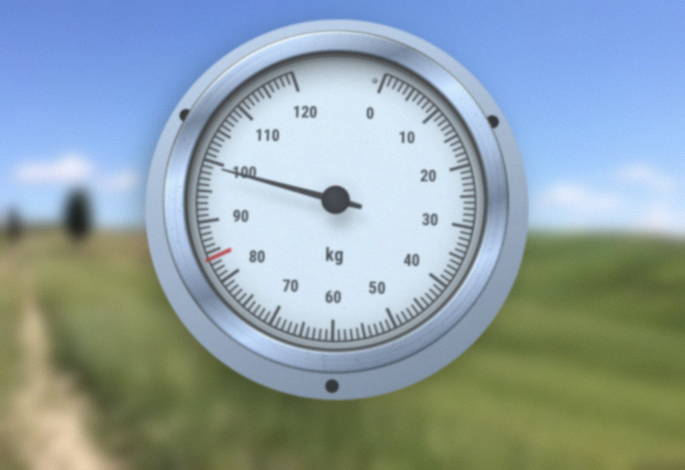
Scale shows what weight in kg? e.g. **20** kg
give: **99** kg
